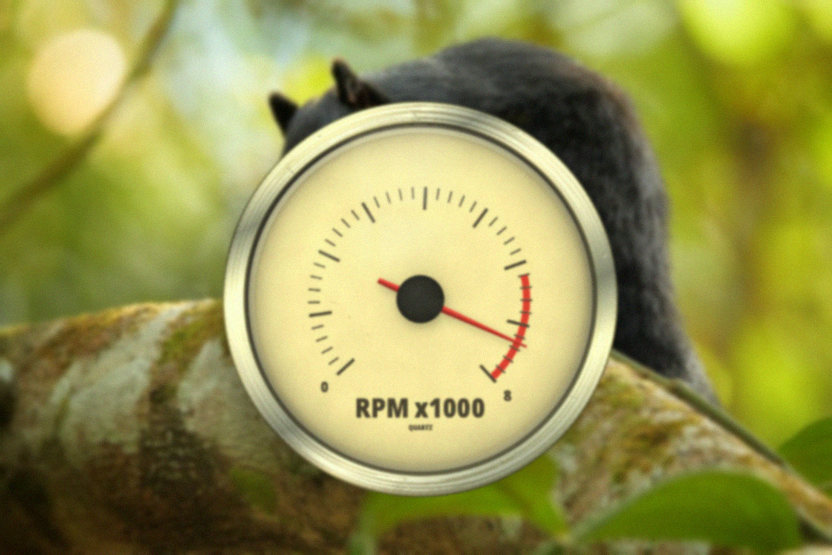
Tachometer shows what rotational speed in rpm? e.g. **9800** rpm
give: **7300** rpm
